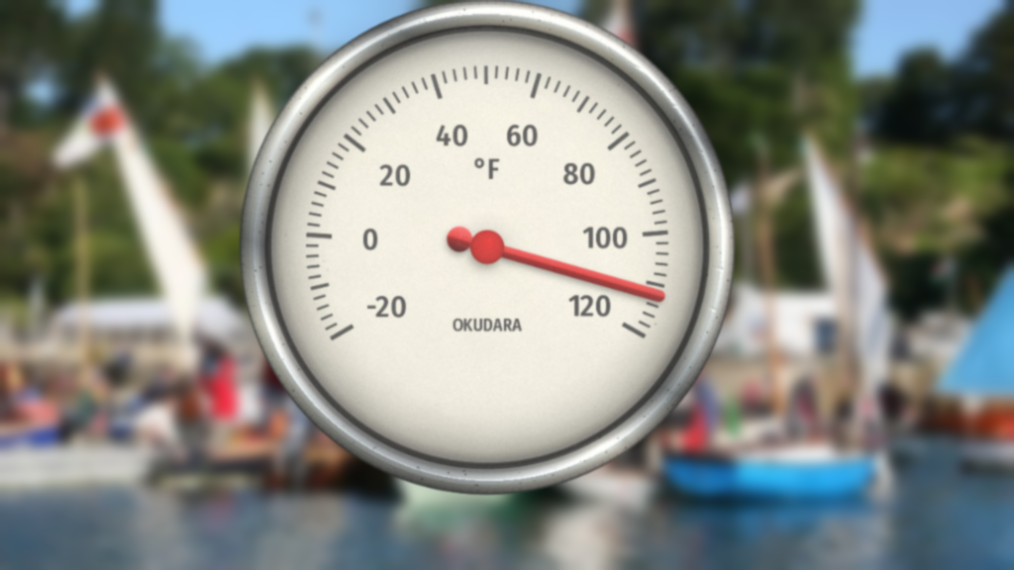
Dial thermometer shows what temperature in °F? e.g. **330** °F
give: **112** °F
